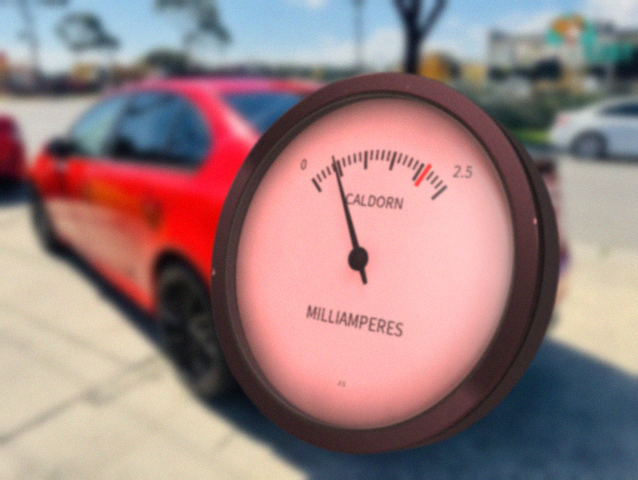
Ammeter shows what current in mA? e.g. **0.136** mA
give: **0.5** mA
